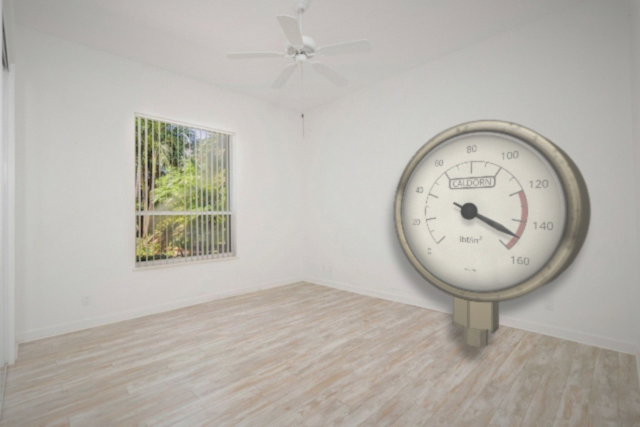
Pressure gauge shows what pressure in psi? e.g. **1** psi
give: **150** psi
